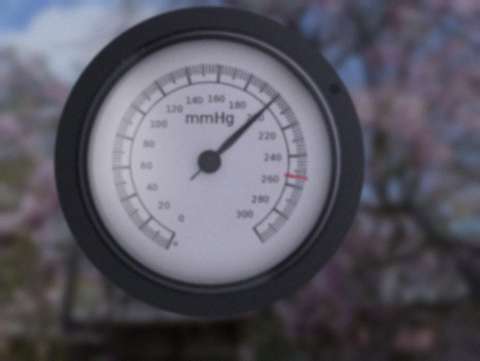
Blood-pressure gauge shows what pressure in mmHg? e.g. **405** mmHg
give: **200** mmHg
